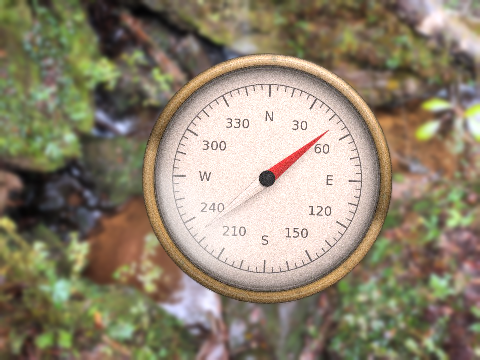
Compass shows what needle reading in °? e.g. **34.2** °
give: **50** °
